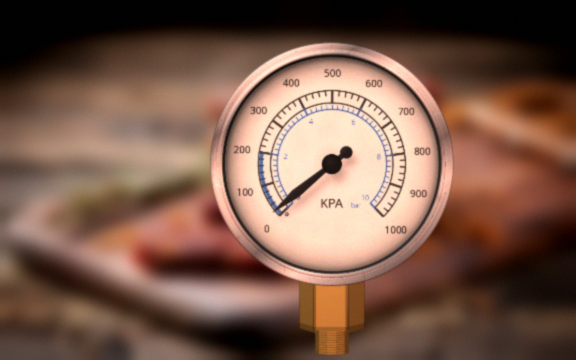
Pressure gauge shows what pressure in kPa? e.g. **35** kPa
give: **20** kPa
